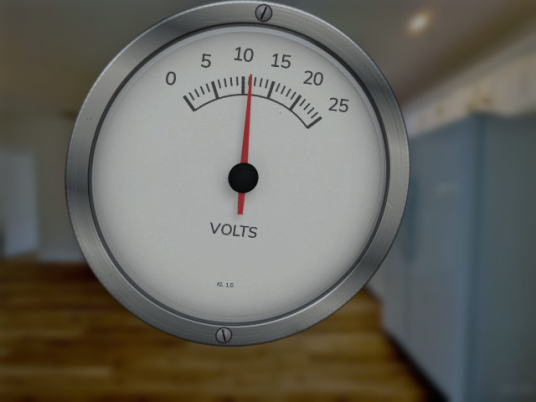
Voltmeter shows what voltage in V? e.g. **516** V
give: **11** V
